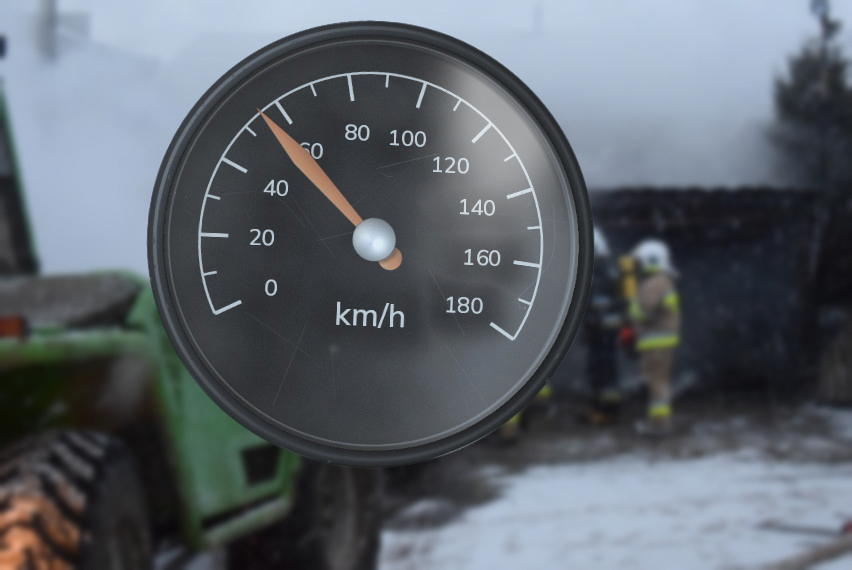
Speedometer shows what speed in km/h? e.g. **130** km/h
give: **55** km/h
